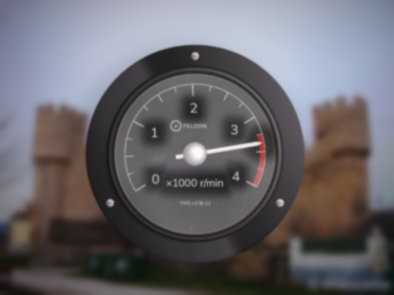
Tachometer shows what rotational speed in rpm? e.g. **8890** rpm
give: **3375** rpm
